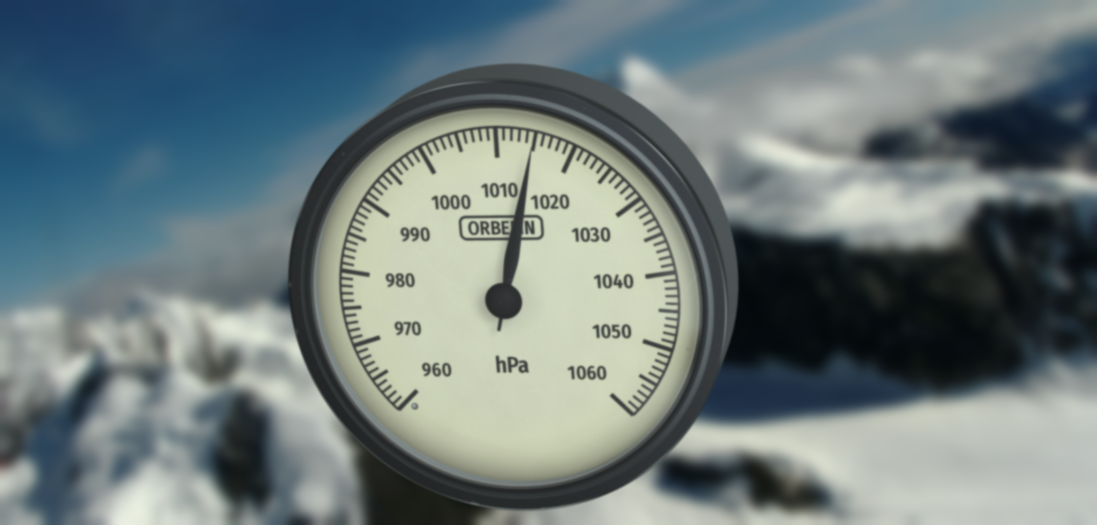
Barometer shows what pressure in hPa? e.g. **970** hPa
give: **1015** hPa
